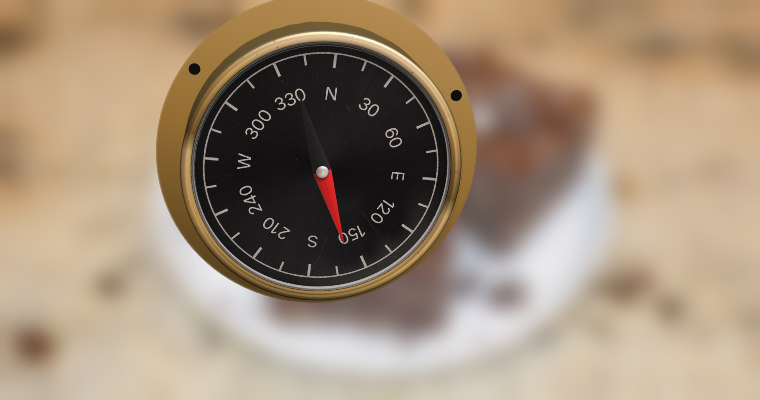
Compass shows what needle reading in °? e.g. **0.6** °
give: **157.5** °
